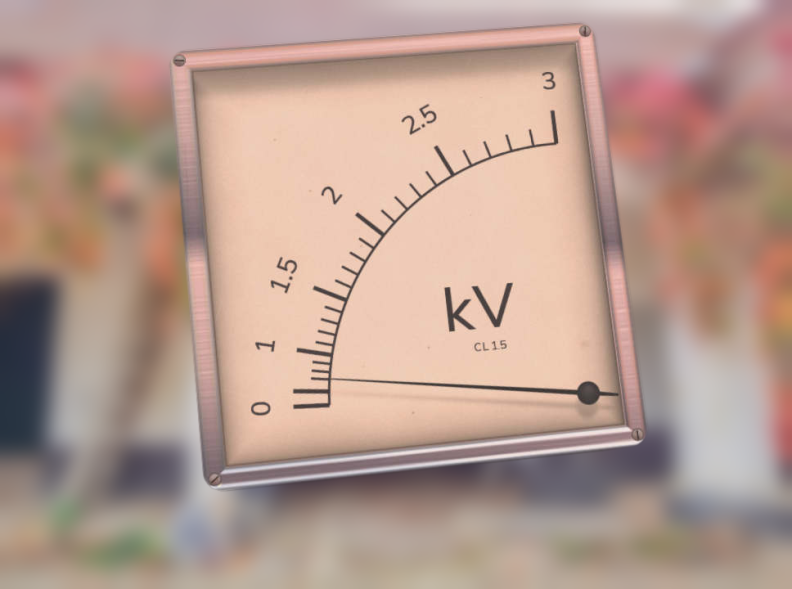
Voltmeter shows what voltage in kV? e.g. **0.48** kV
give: **0.7** kV
